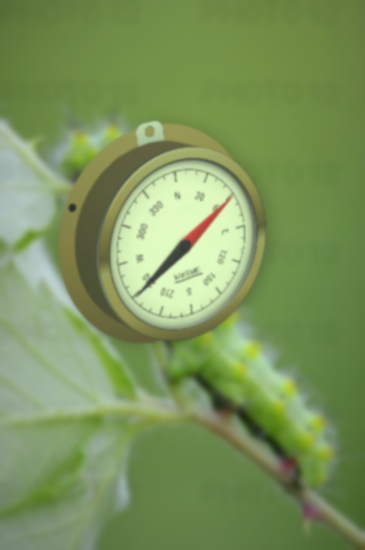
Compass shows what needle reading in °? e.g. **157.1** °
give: **60** °
